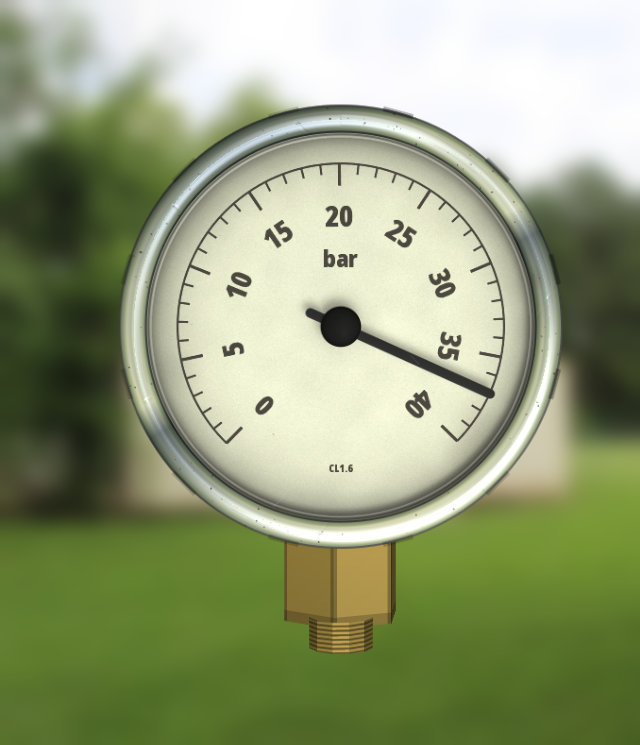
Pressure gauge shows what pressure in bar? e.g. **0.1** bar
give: **37** bar
